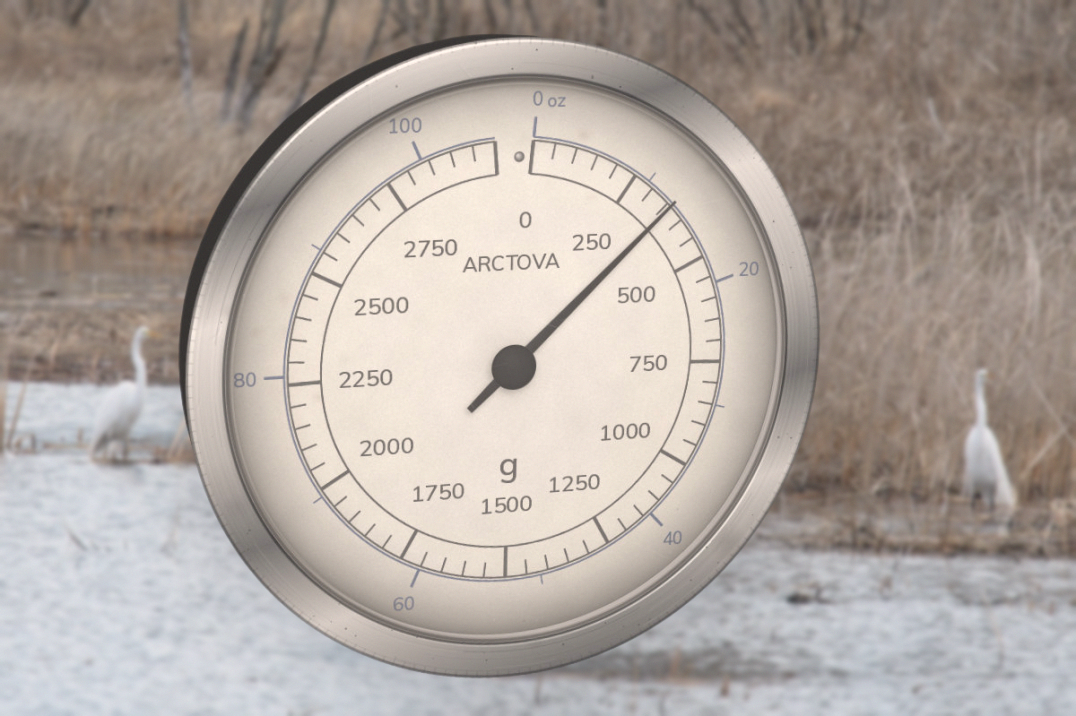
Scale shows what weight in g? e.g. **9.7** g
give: **350** g
